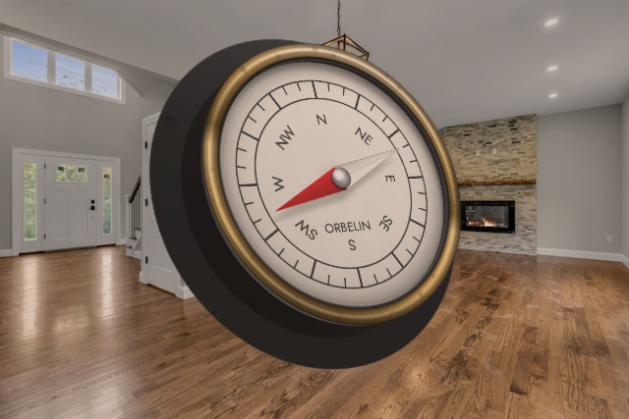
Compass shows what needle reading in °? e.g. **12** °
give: **250** °
